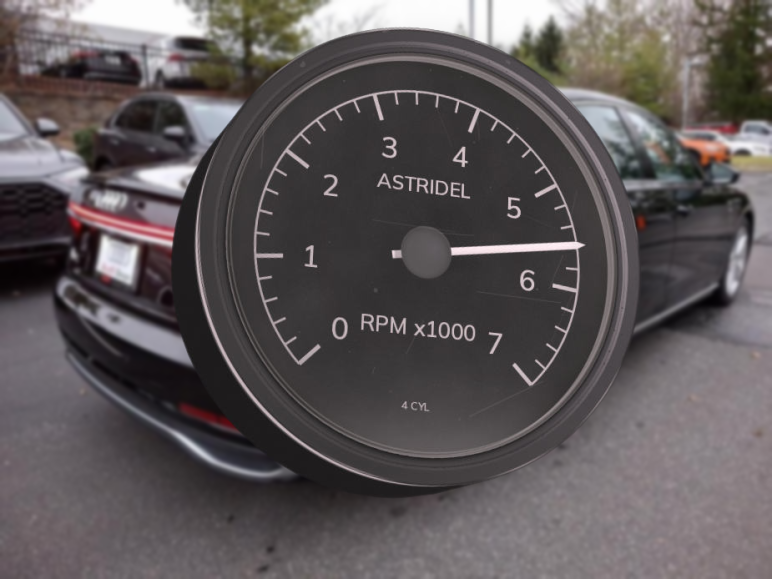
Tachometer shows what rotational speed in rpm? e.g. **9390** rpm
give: **5600** rpm
